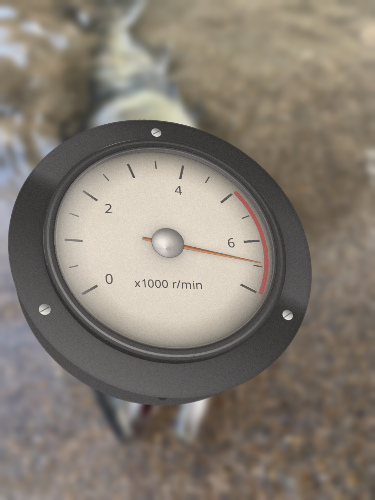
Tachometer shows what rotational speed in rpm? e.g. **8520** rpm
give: **6500** rpm
